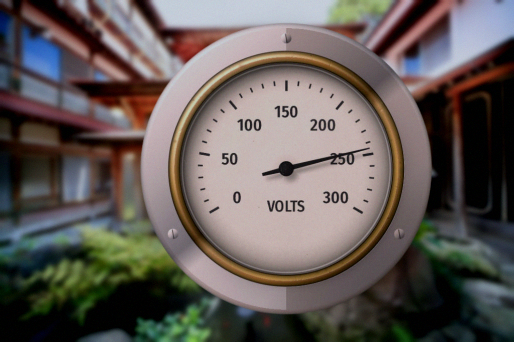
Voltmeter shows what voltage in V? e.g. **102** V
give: **245** V
